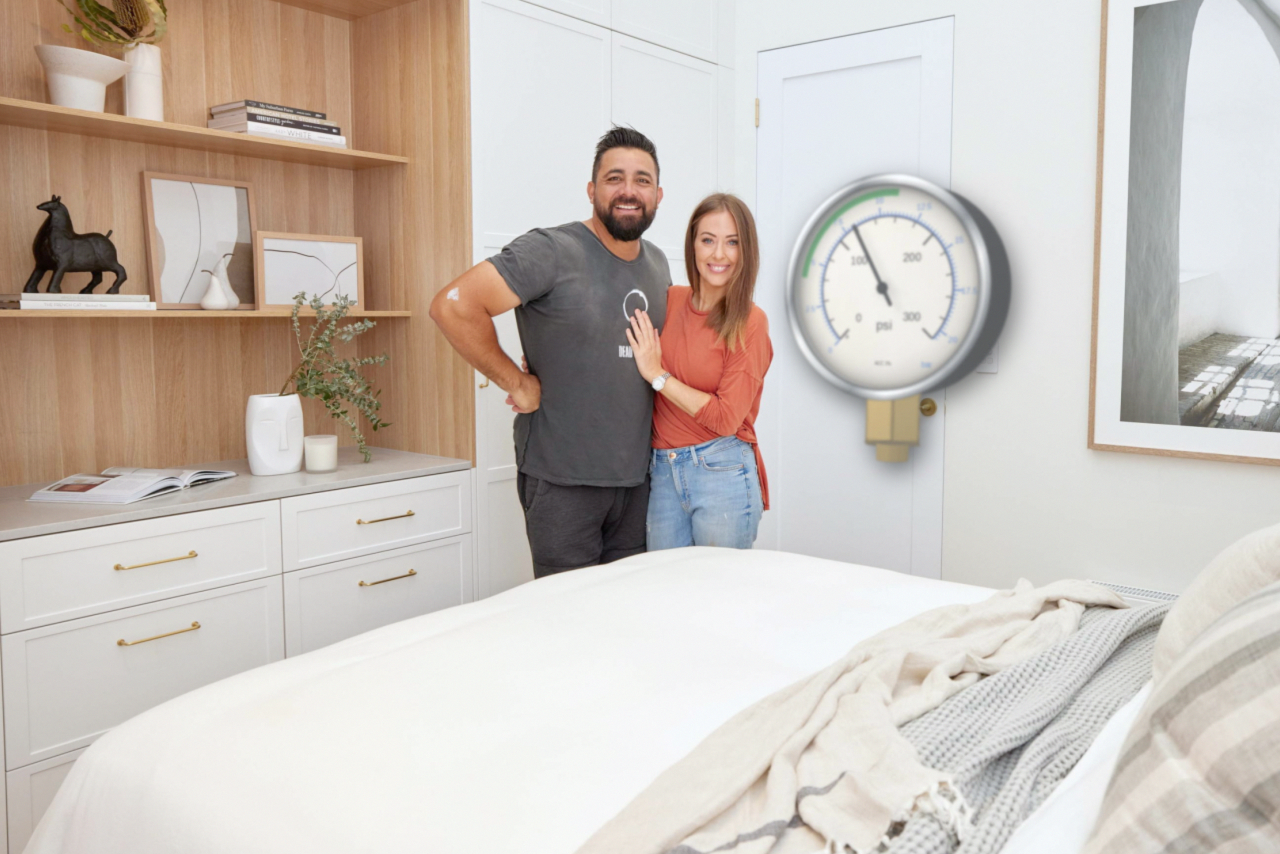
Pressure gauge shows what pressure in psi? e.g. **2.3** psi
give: **120** psi
